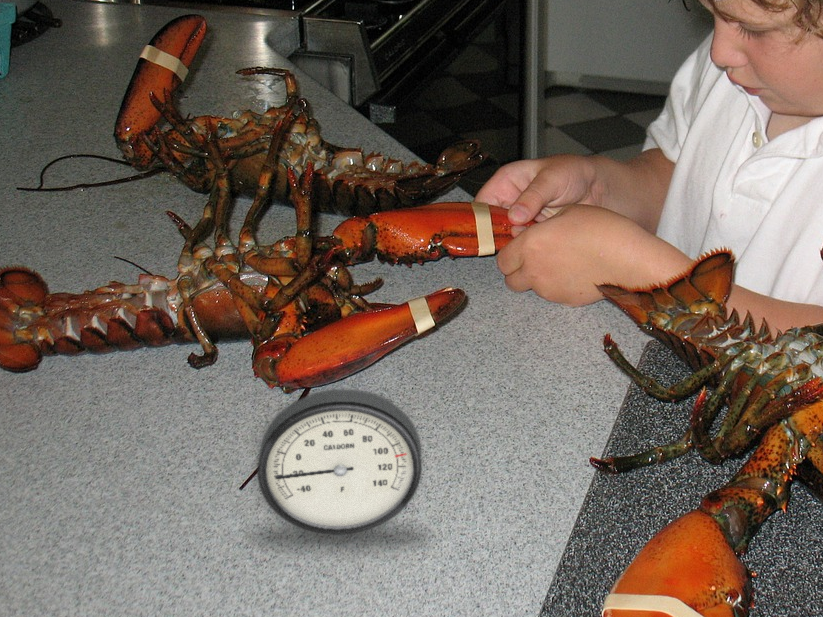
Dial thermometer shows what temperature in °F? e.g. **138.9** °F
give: **-20** °F
